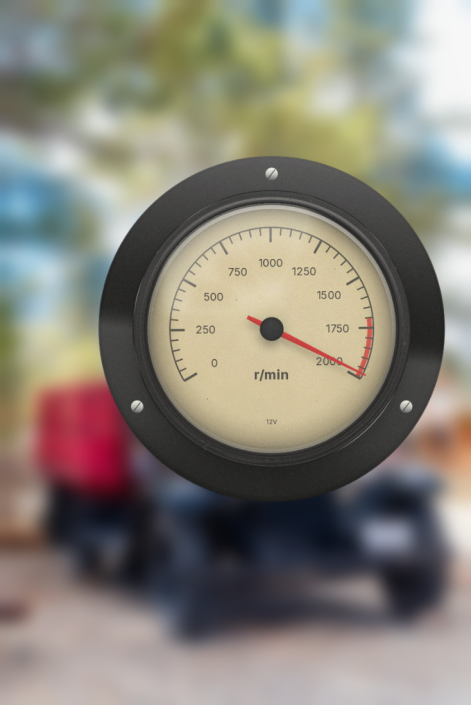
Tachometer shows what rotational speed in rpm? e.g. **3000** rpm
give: **1975** rpm
